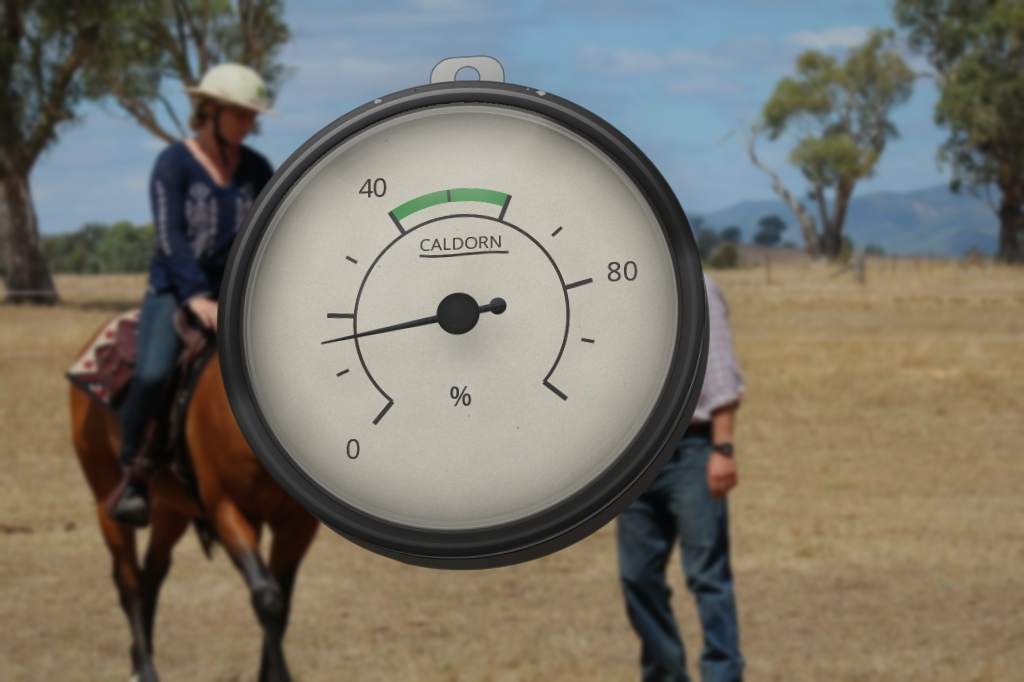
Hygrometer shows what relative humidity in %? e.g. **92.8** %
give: **15** %
